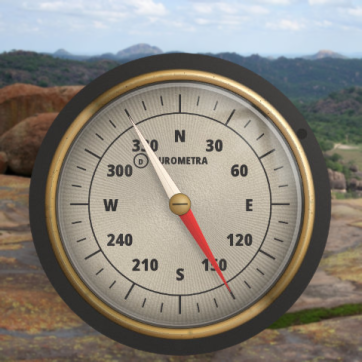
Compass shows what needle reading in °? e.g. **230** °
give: **150** °
